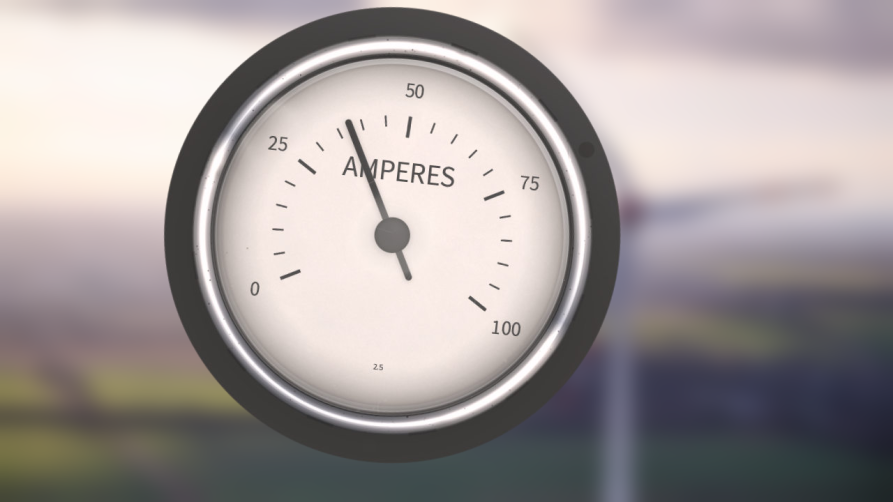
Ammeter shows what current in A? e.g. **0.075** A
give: **37.5** A
